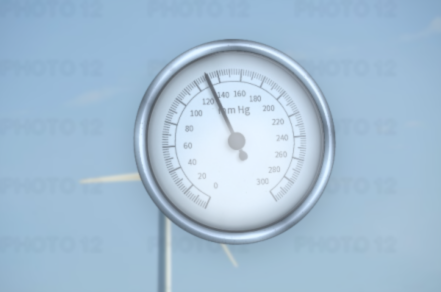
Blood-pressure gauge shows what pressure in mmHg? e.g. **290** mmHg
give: **130** mmHg
